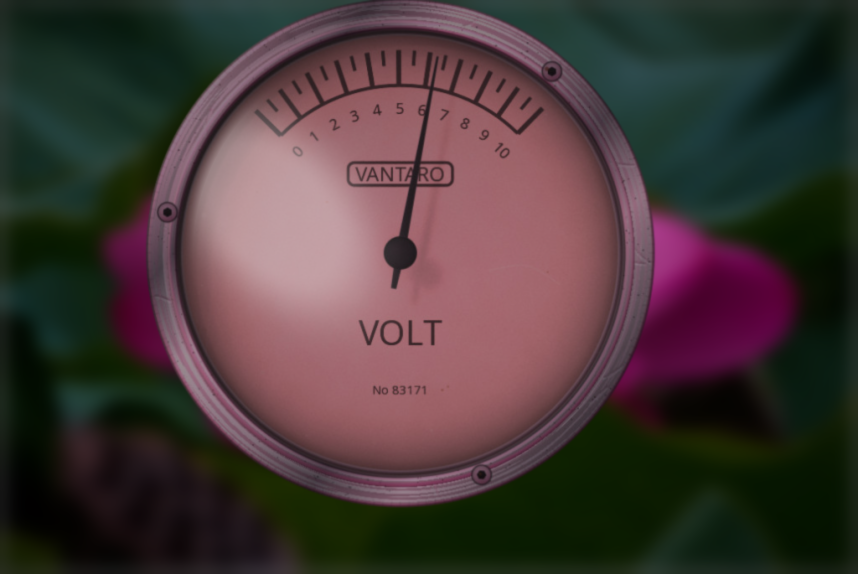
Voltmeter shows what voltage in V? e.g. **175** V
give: **6.25** V
